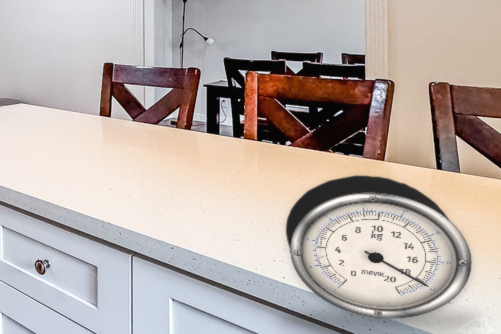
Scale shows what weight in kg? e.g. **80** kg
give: **18** kg
